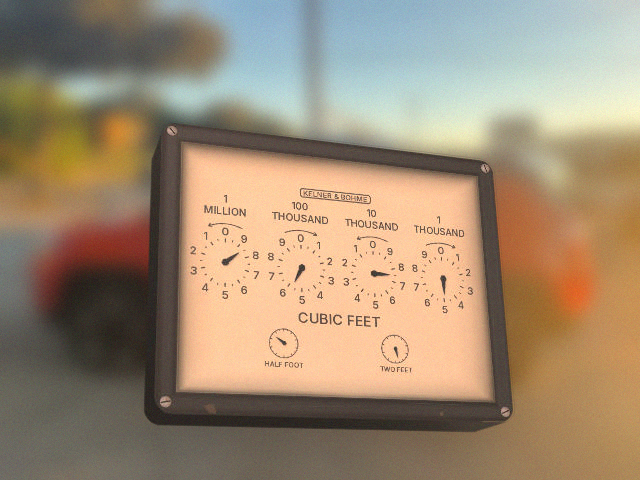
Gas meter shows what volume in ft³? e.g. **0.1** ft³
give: **857500** ft³
